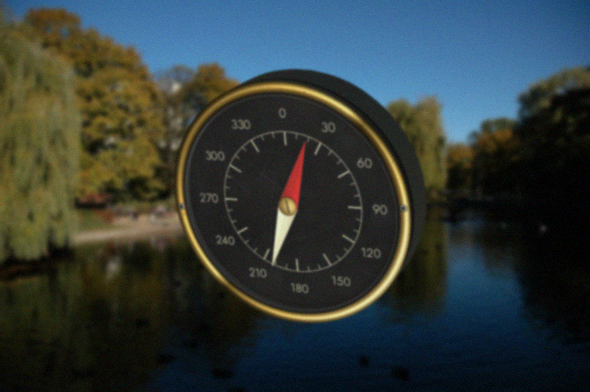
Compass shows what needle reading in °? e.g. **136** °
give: **20** °
